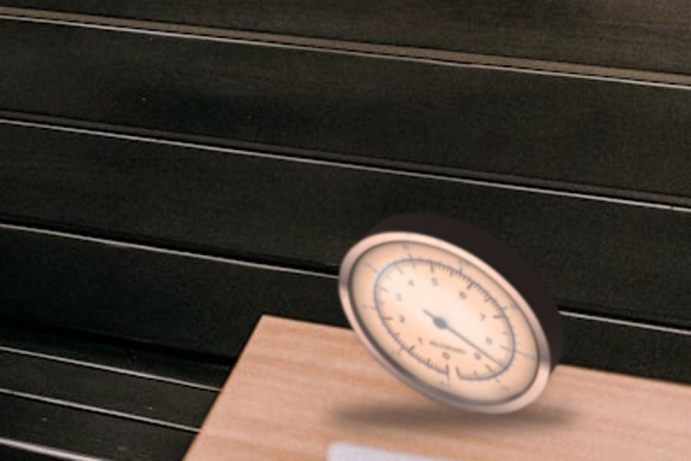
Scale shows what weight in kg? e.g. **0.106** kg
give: **8.5** kg
